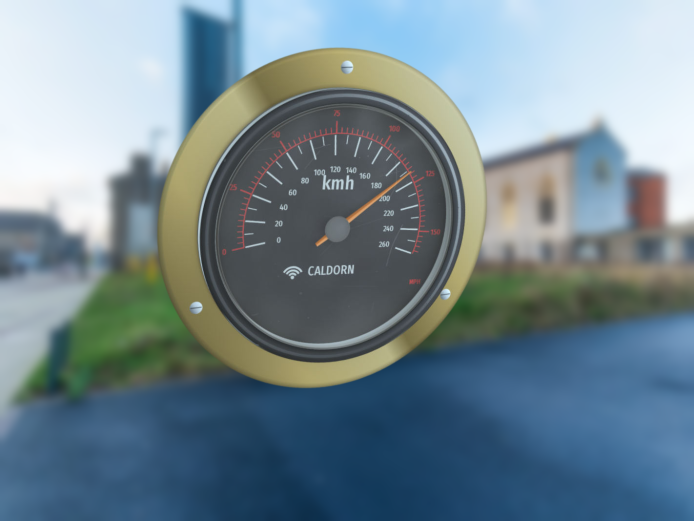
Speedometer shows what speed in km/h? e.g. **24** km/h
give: **190** km/h
